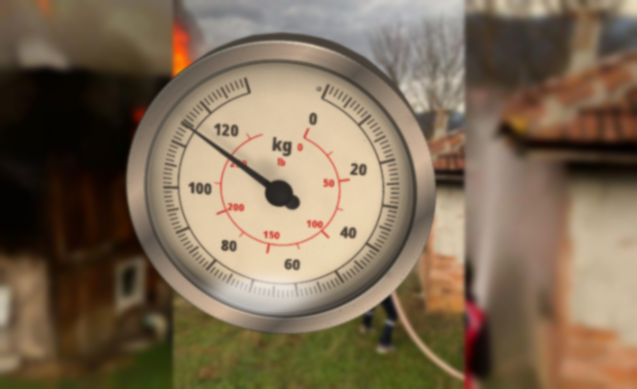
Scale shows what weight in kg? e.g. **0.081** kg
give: **115** kg
